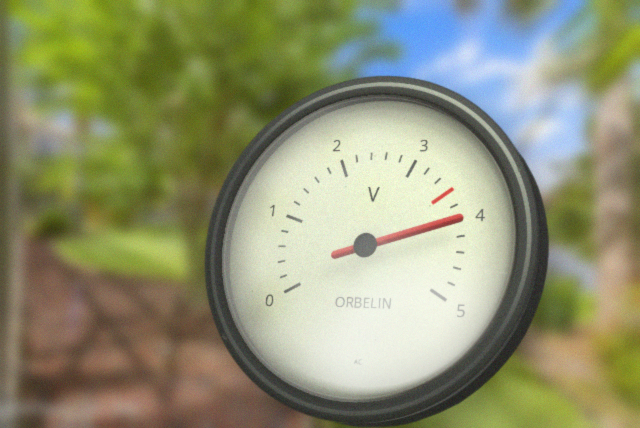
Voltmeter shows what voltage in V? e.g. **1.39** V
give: **4** V
